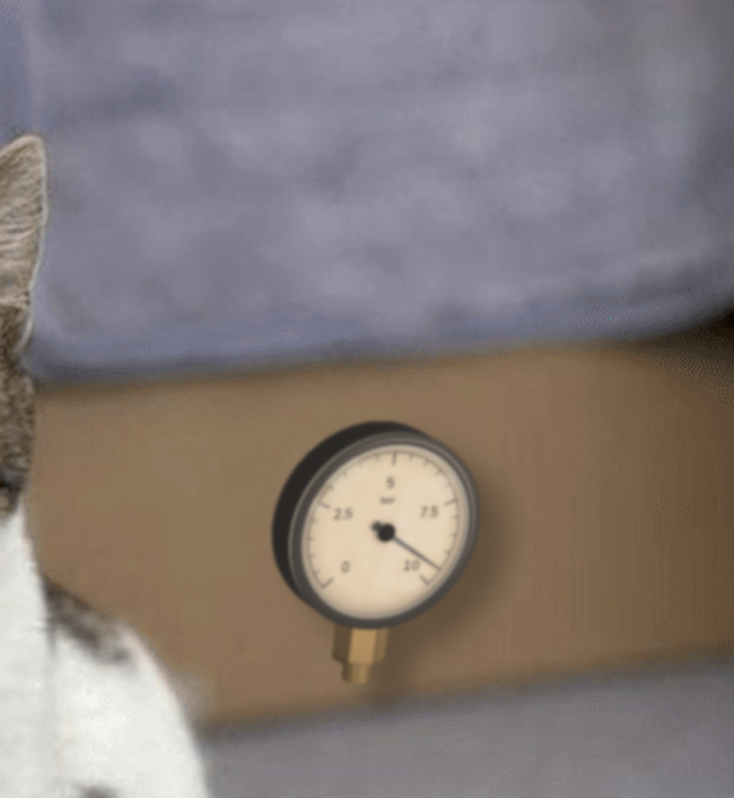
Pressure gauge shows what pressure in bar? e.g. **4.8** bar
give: **9.5** bar
